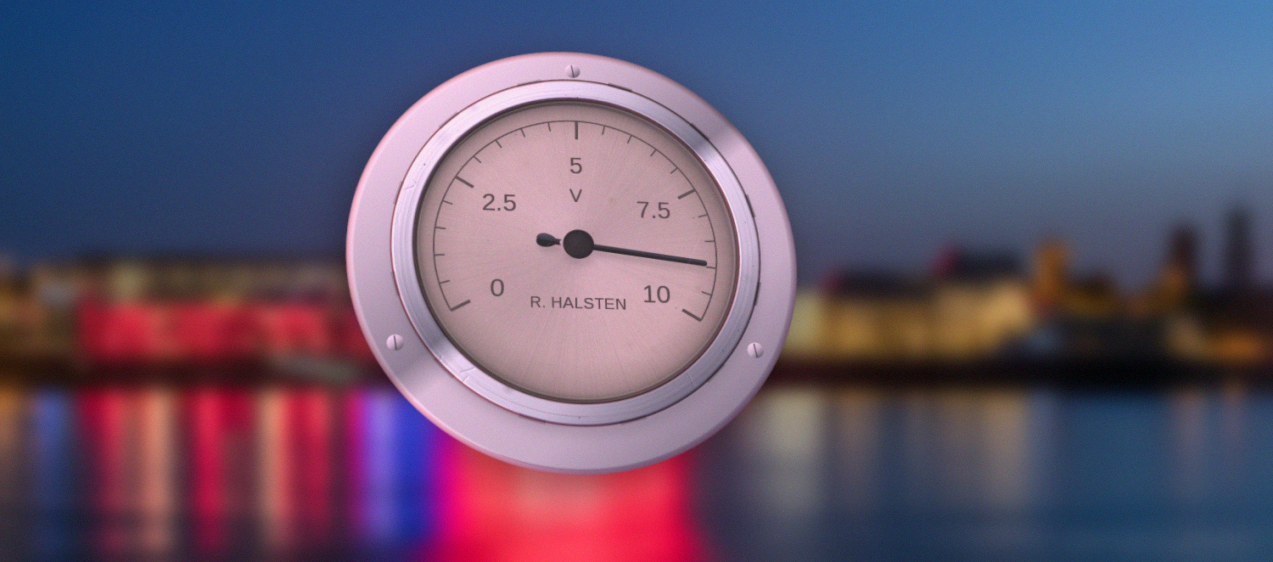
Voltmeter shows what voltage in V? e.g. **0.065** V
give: **9** V
